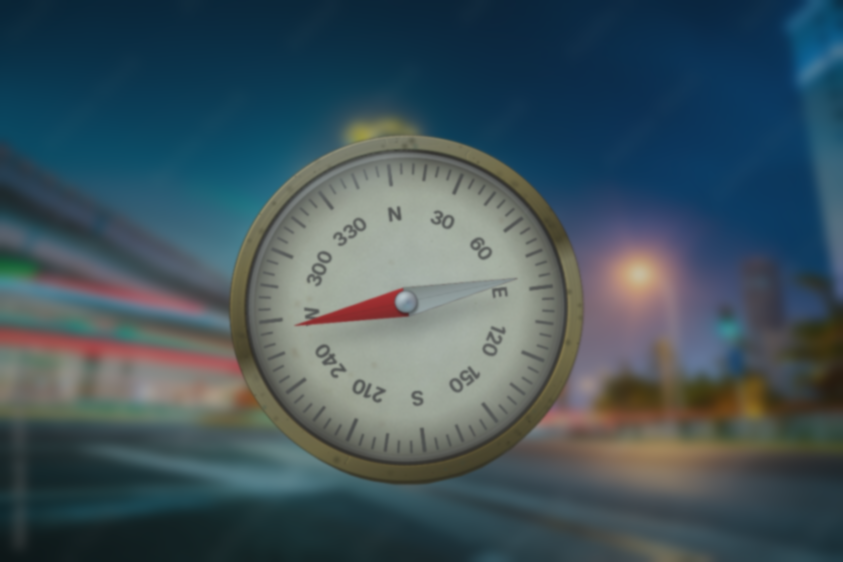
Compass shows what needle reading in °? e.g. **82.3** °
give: **265** °
